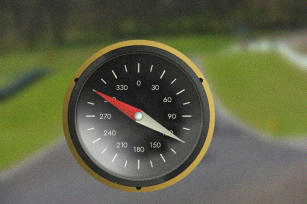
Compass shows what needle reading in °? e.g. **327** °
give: **300** °
